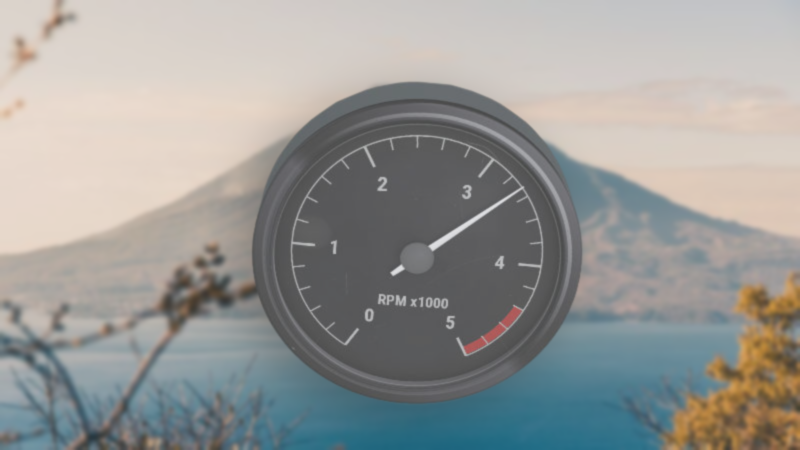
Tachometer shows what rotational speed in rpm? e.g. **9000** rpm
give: **3300** rpm
